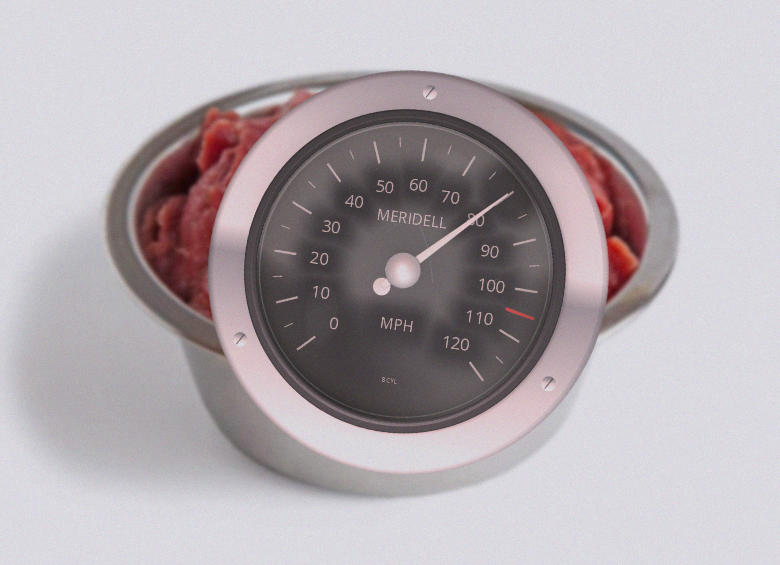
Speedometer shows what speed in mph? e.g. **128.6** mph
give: **80** mph
